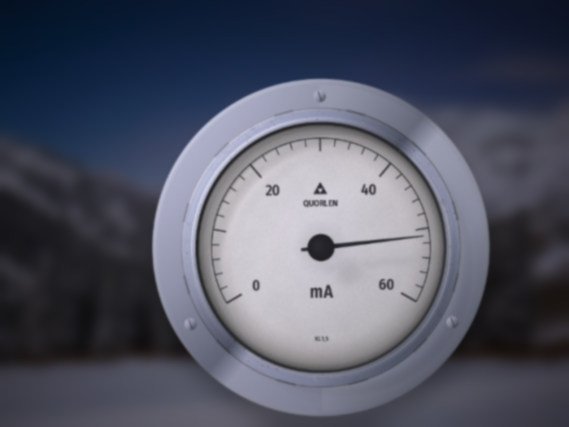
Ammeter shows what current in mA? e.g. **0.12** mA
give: **51** mA
